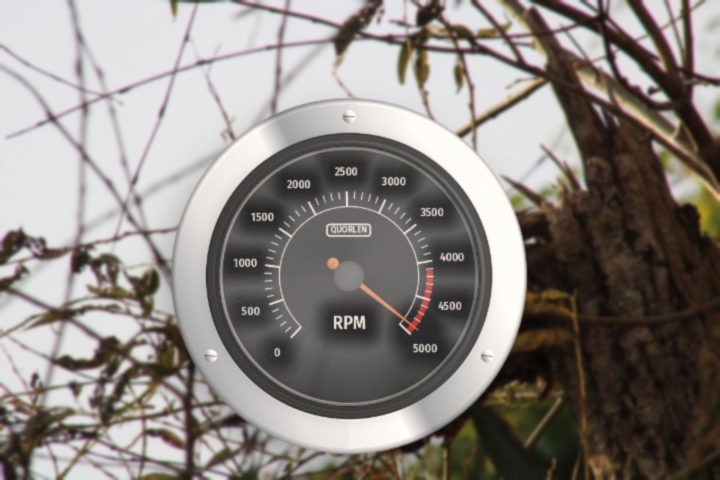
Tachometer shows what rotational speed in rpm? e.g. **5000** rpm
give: **4900** rpm
